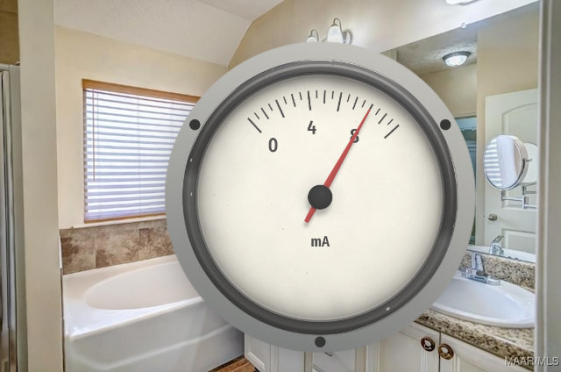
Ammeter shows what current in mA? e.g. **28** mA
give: **8** mA
